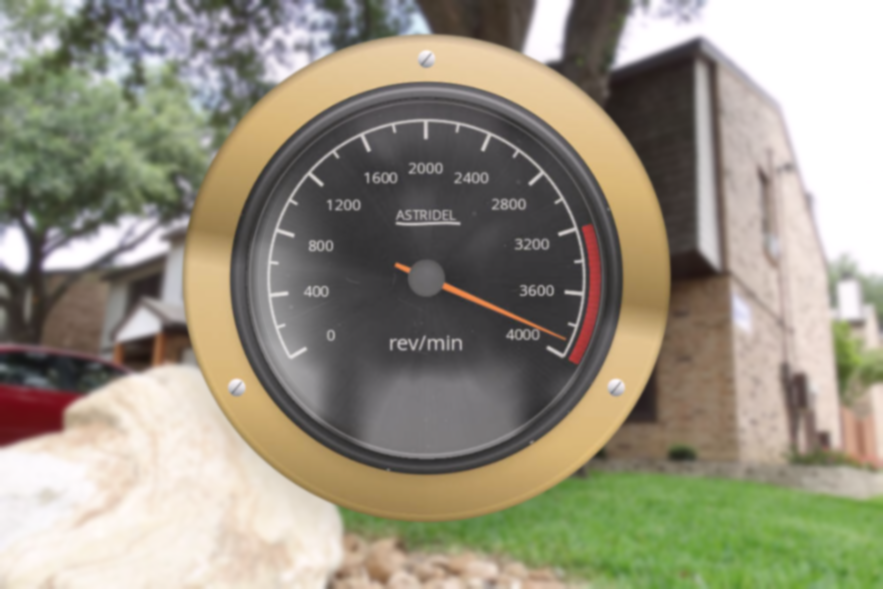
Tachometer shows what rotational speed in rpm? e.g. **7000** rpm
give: **3900** rpm
